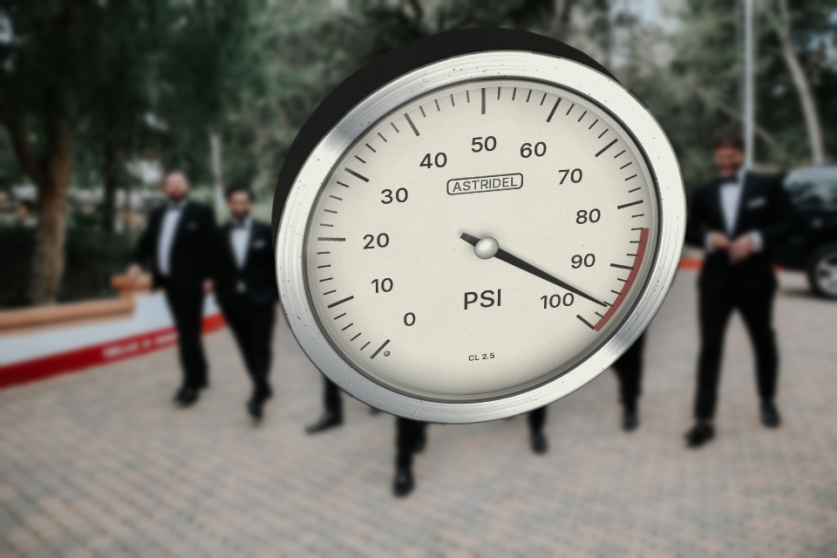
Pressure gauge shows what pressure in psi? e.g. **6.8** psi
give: **96** psi
